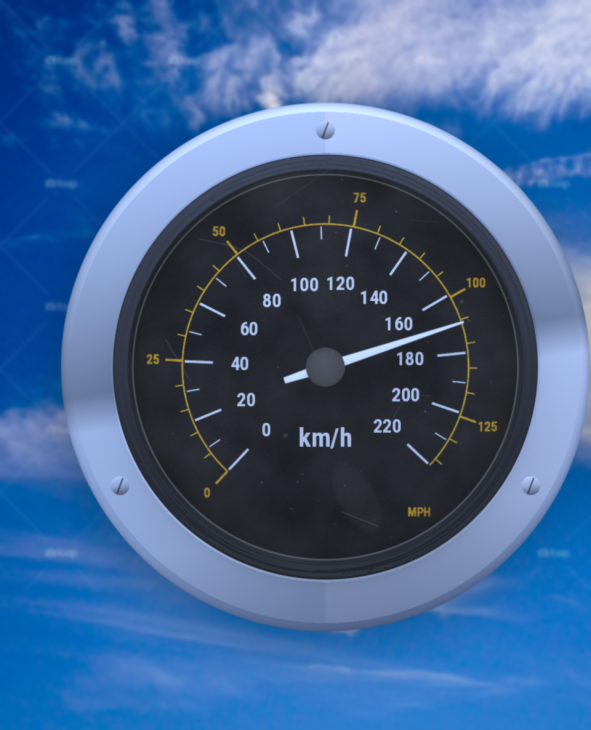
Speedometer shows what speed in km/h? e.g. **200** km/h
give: **170** km/h
